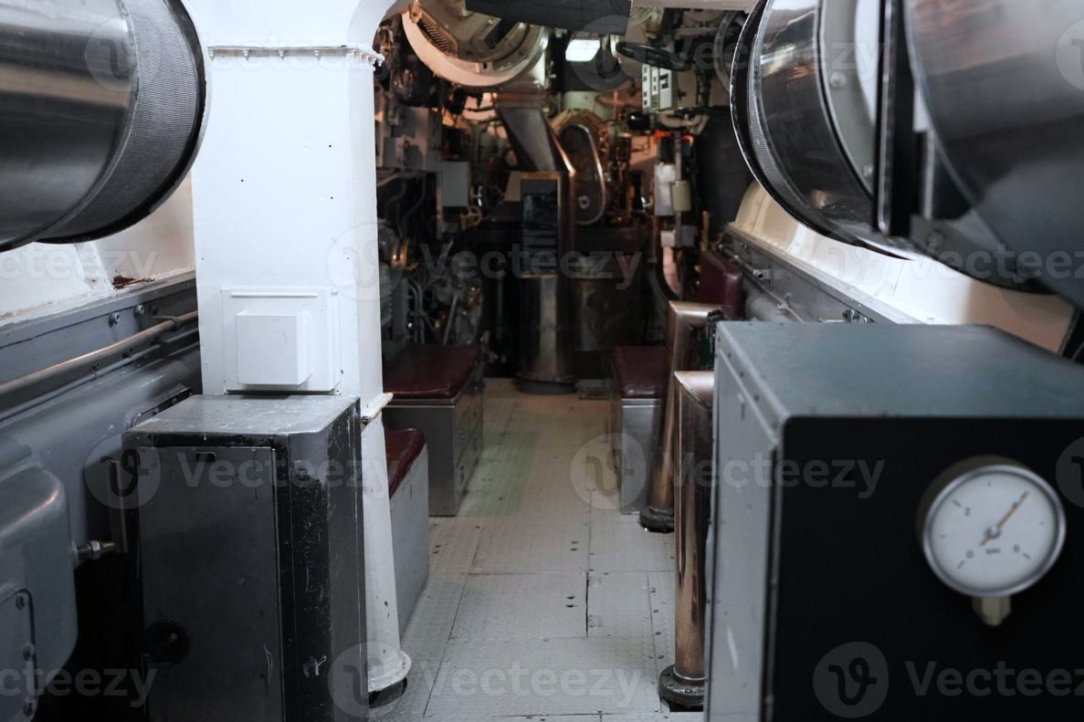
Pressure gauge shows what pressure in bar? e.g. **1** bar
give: **4** bar
